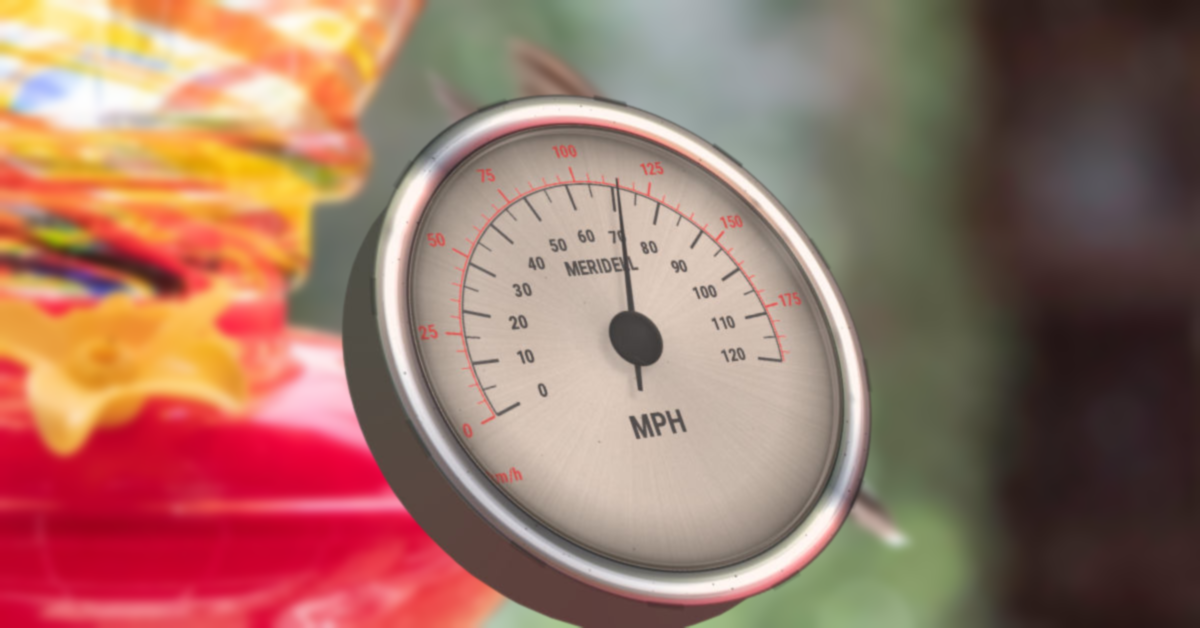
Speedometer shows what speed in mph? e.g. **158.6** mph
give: **70** mph
